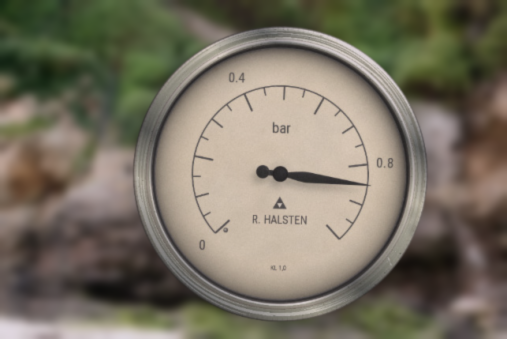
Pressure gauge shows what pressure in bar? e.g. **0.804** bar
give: **0.85** bar
